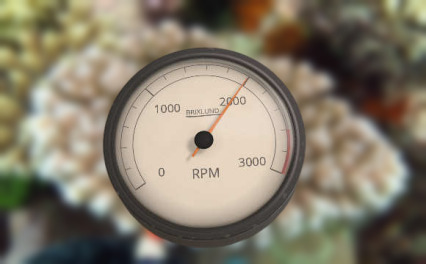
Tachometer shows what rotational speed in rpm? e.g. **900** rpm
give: **2000** rpm
